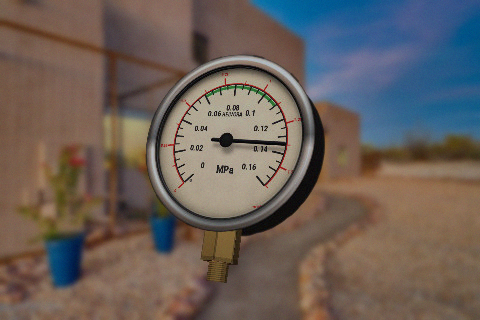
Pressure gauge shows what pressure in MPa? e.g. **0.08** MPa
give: **0.135** MPa
